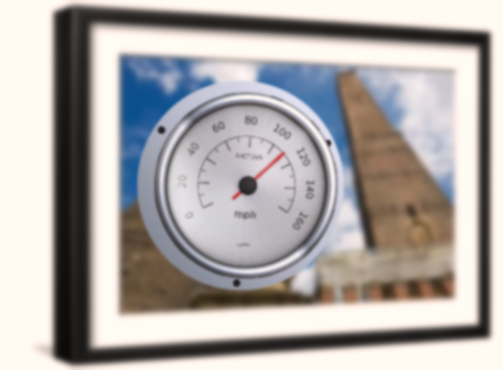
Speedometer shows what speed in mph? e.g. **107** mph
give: **110** mph
